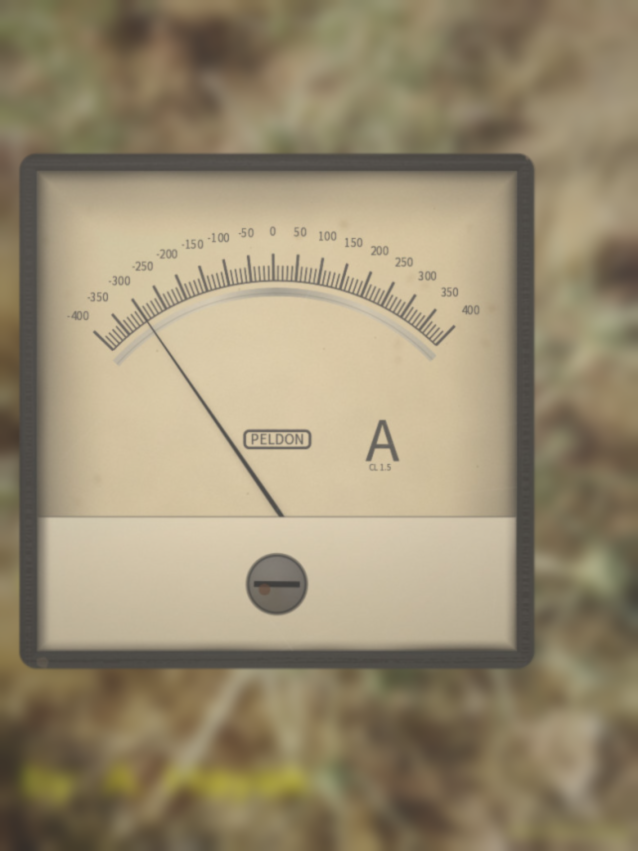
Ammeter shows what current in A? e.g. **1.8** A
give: **-300** A
